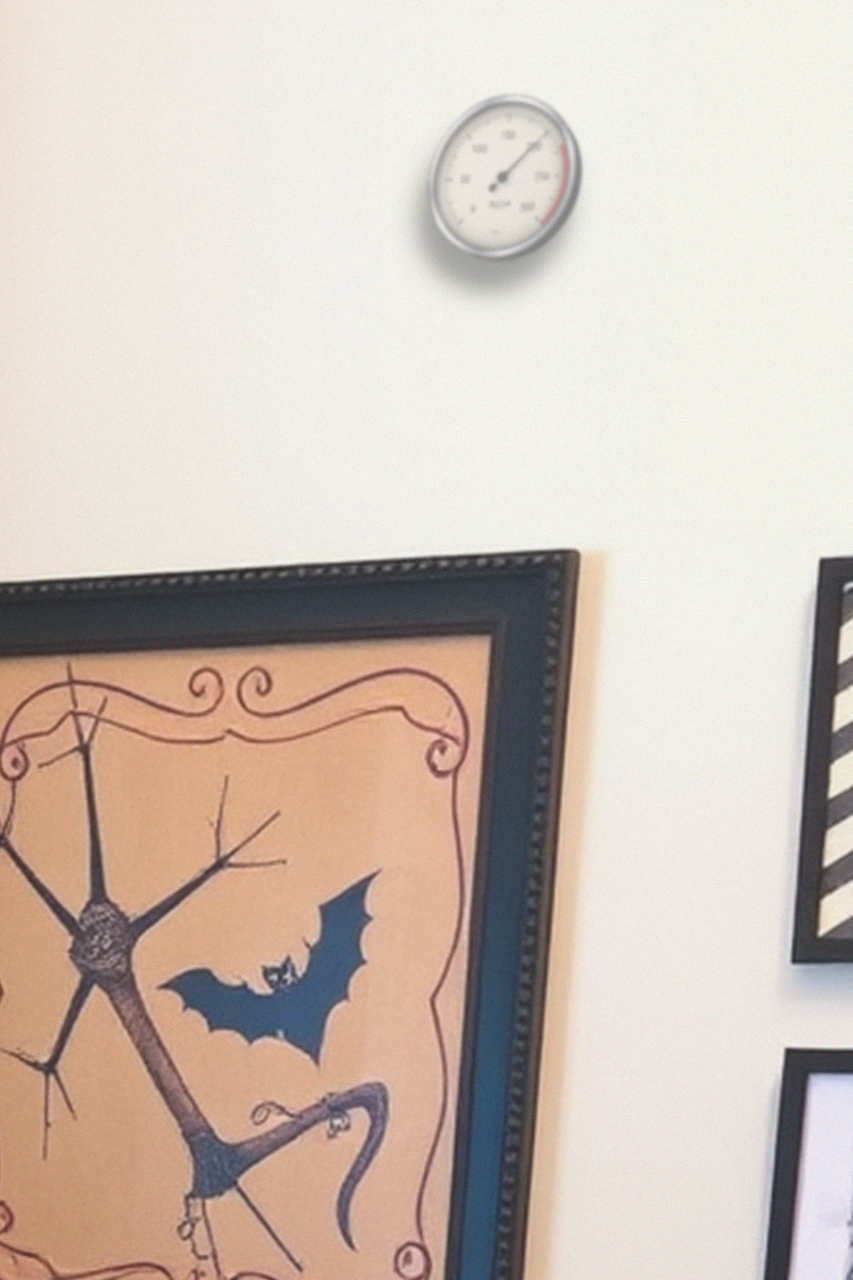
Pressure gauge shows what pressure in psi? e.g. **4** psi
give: **200** psi
